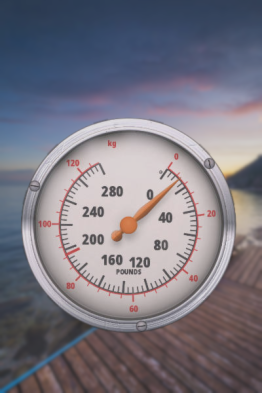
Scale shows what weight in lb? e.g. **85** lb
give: **12** lb
